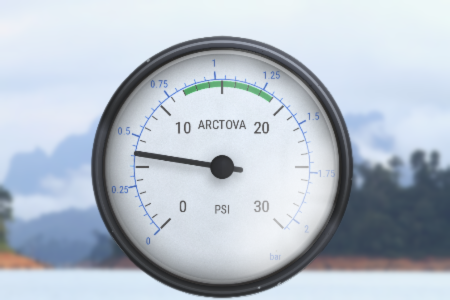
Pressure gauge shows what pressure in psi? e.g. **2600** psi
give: **6** psi
